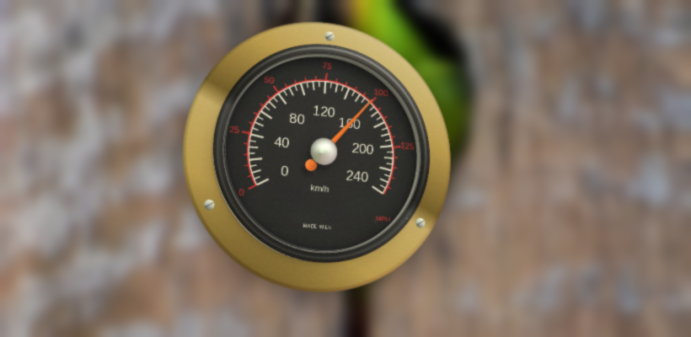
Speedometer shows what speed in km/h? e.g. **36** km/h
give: **160** km/h
